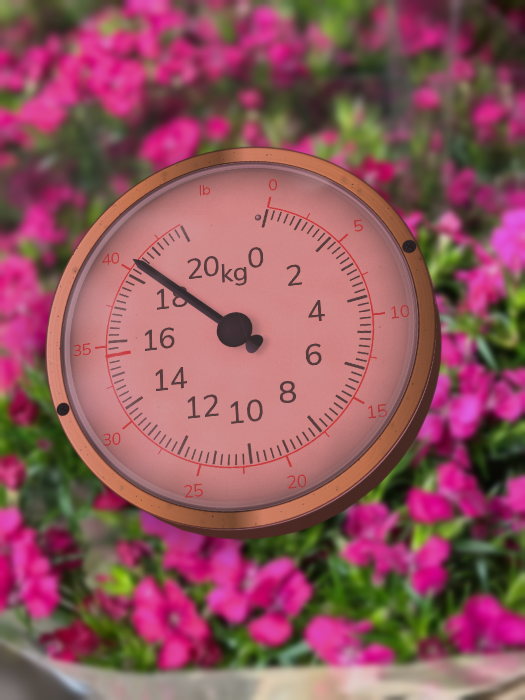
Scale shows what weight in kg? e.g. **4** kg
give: **18.4** kg
